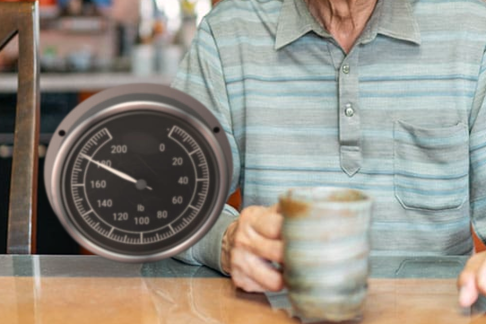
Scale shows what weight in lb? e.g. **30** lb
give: **180** lb
